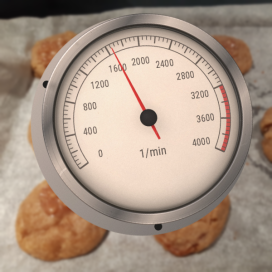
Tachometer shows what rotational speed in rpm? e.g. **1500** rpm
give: **1650** rpm
